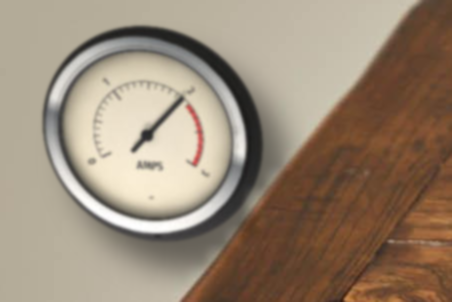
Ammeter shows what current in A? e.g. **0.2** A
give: **2** A
